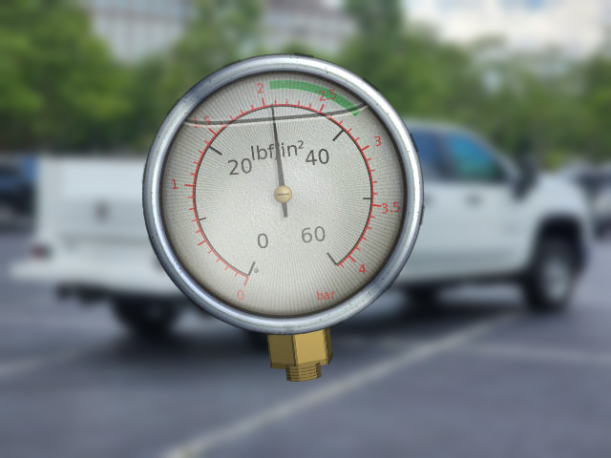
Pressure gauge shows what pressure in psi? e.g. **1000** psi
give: **30** psi
